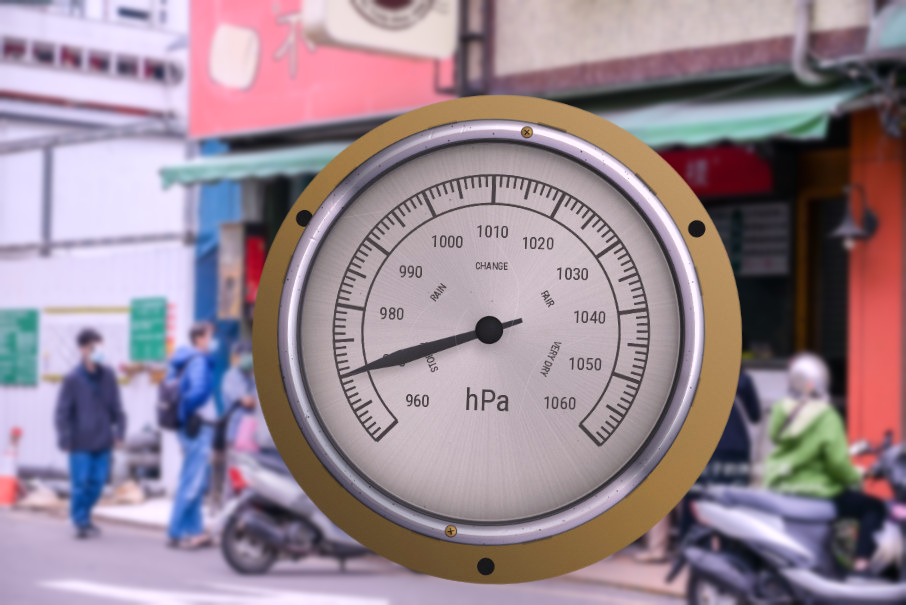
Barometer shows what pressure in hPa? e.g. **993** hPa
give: **970** hPa
